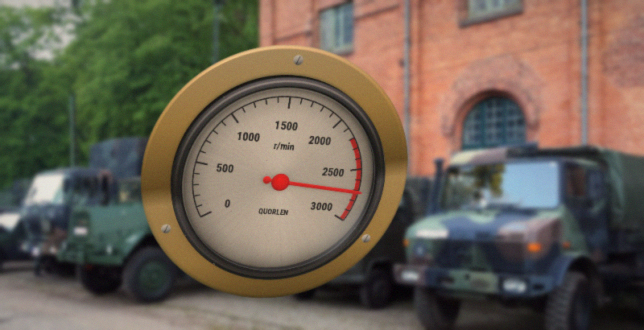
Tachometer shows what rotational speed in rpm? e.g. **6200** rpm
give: **2700** rpm
